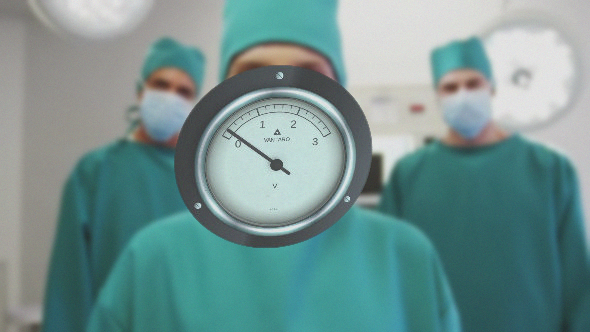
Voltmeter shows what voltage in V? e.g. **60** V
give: **0.2** V
